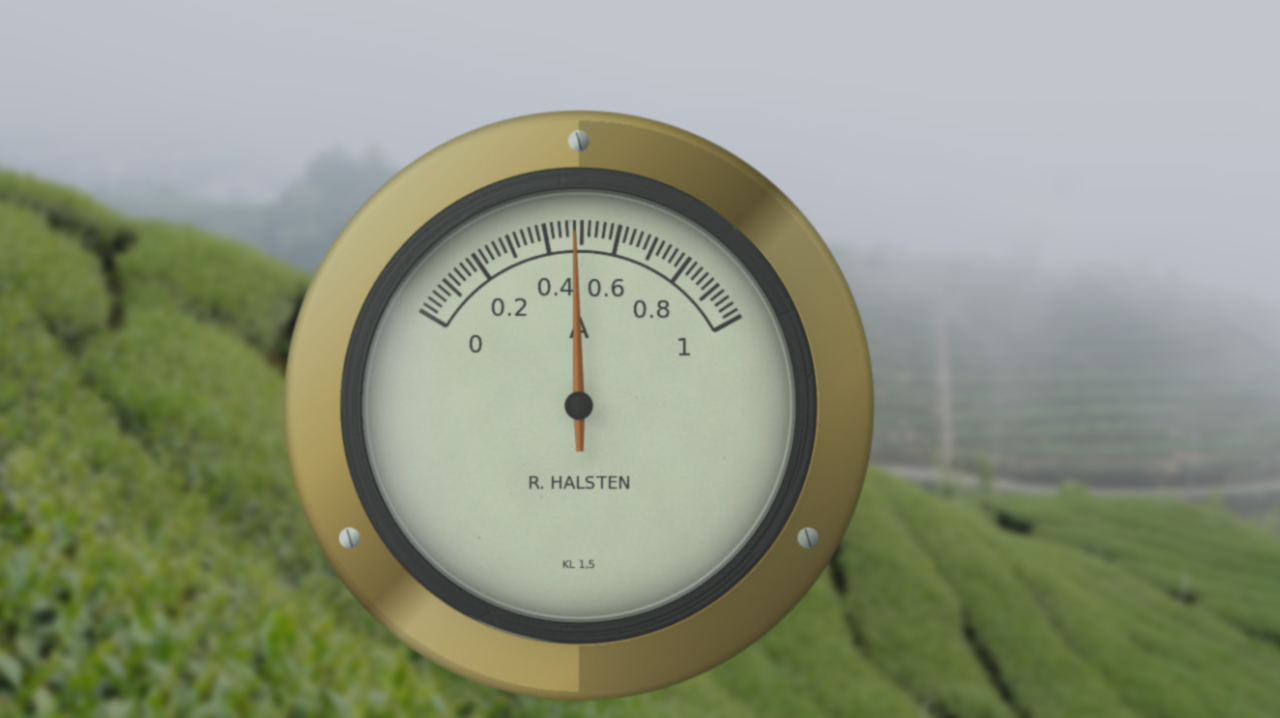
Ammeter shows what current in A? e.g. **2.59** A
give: **0.48** A
